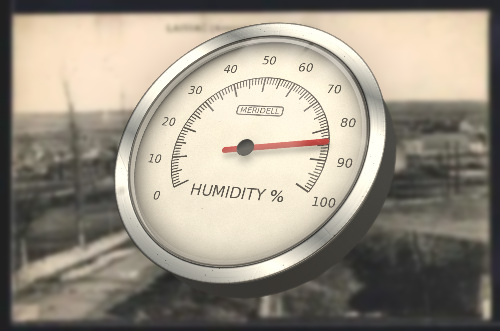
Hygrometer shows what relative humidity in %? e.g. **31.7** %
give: **85** %
